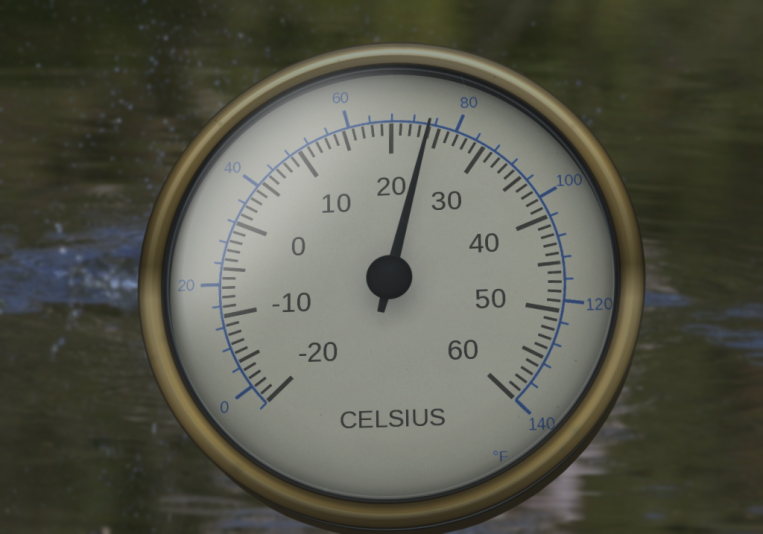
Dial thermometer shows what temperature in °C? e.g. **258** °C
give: **24** °C
